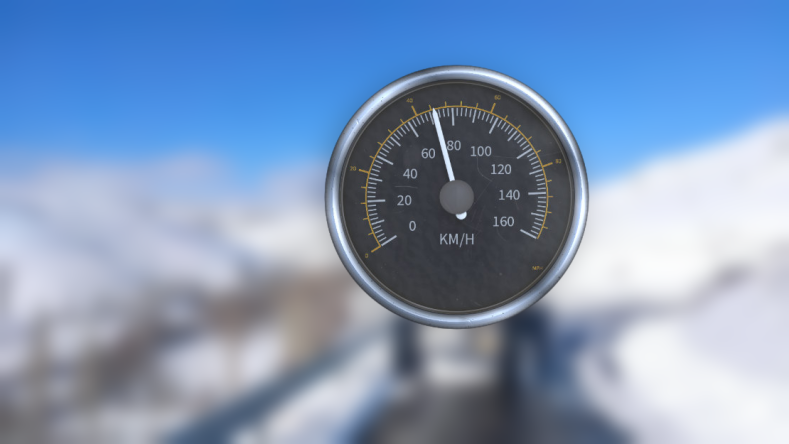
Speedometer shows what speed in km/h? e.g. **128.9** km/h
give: **72** km/h
